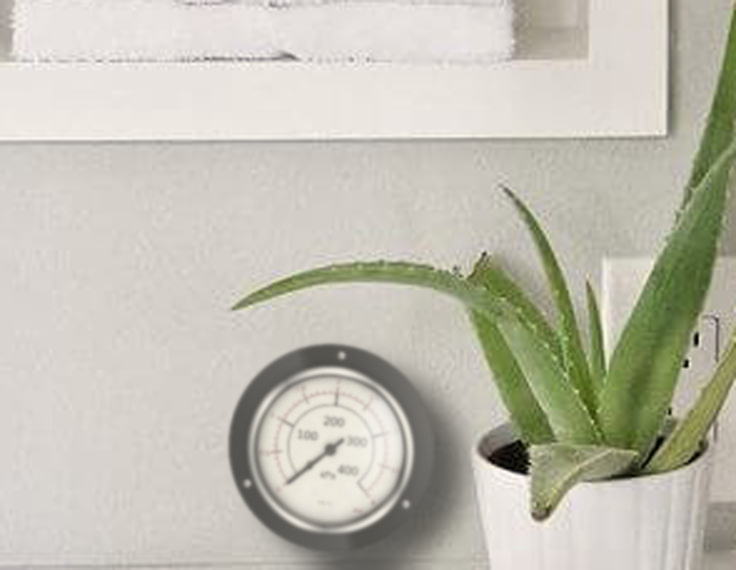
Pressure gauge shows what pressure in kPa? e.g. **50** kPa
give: **0** kPa
